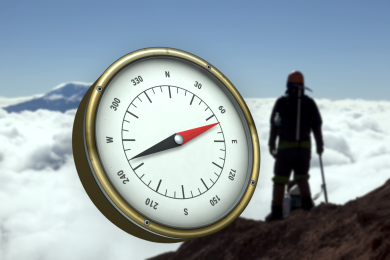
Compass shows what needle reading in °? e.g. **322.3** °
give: **70** °
